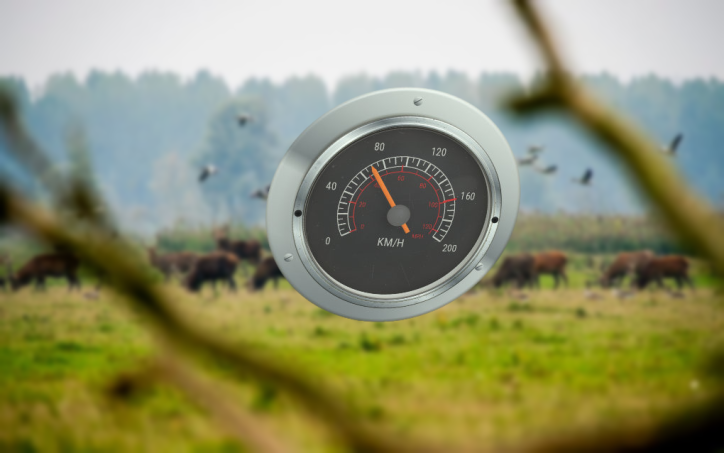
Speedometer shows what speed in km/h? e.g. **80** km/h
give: **70** km/h
